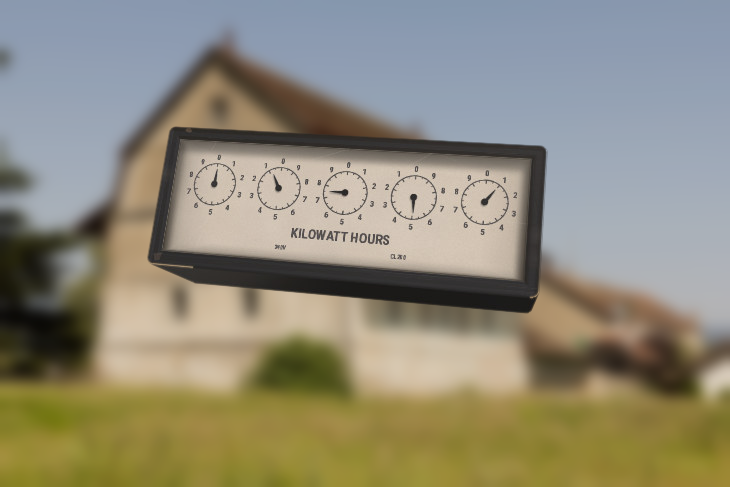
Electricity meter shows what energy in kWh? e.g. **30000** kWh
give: **751** kWh
